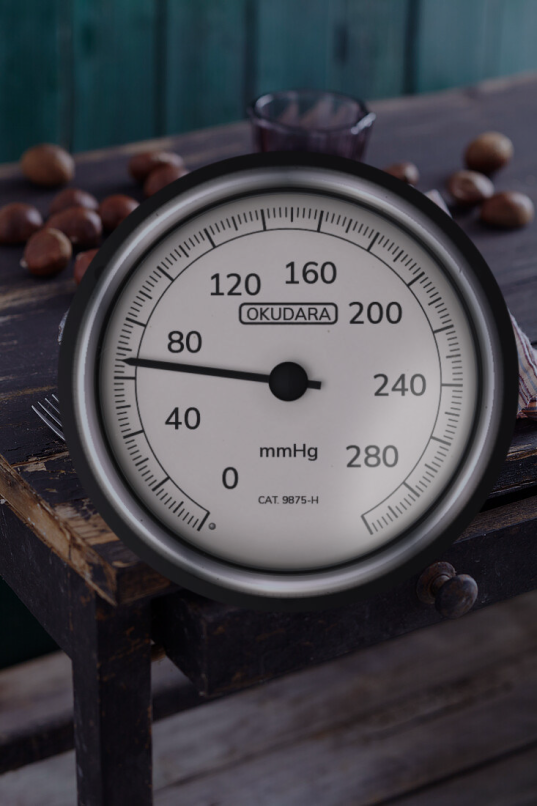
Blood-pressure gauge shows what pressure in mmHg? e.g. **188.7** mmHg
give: **66** mmHg
